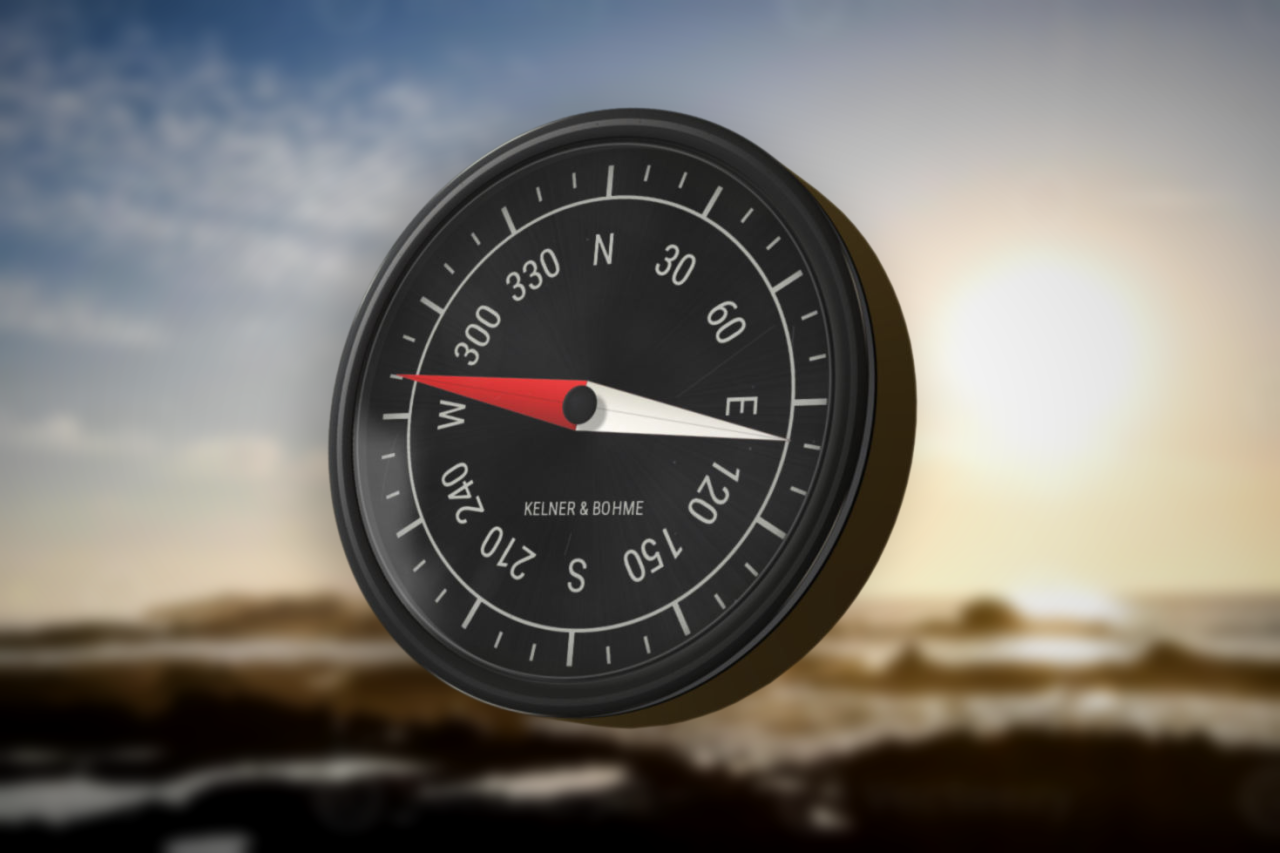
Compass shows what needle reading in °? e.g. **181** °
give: **280** °
